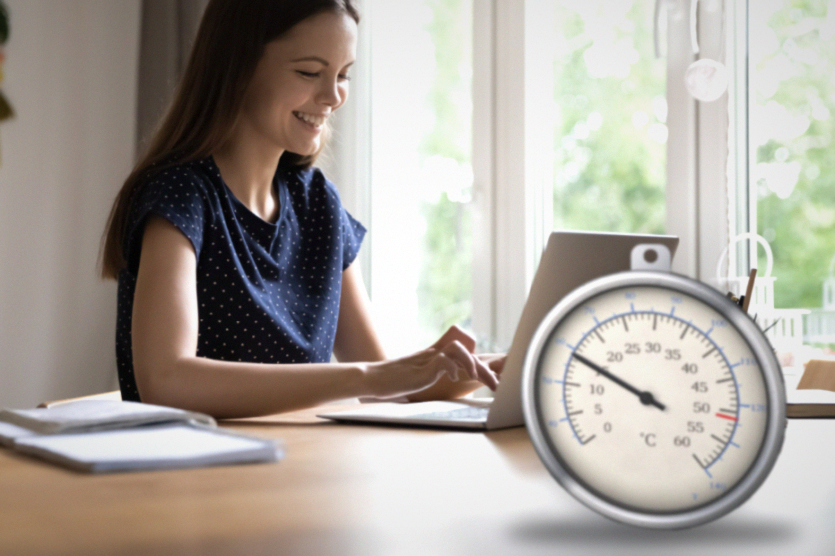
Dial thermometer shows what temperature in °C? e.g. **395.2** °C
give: **15** °C
